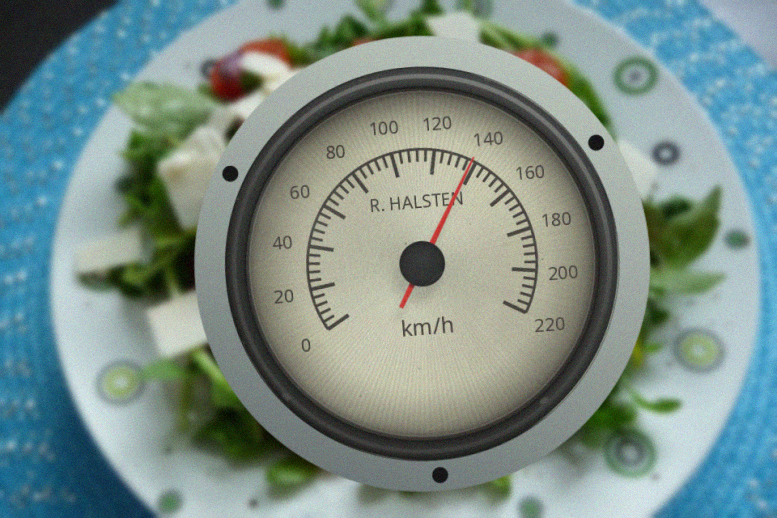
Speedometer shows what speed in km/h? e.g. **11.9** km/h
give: **138** km/h
